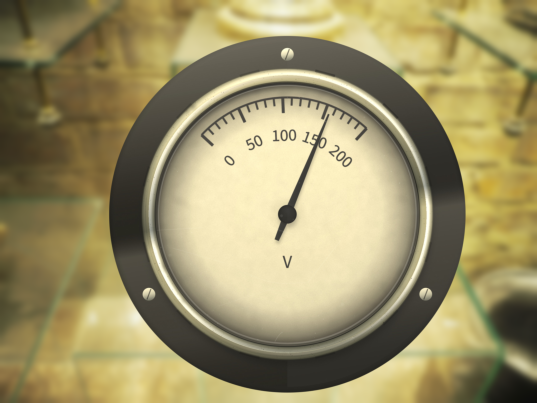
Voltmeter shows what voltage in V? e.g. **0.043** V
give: **155** V
